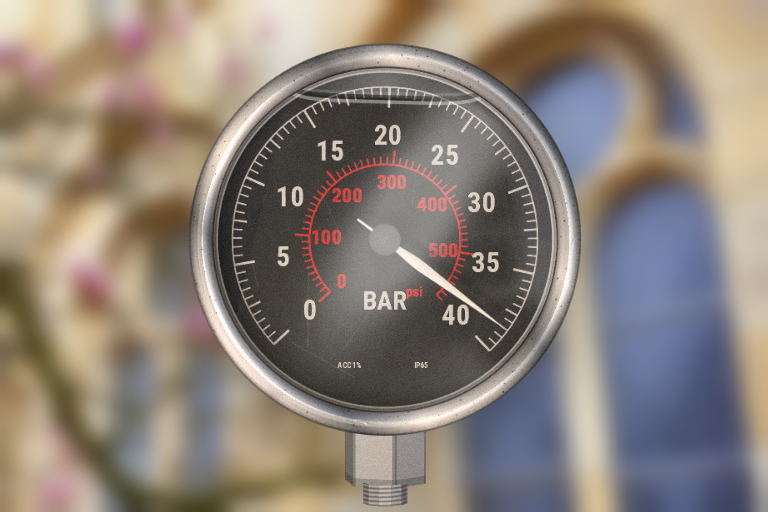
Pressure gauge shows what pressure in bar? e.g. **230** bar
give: **38.5** bar
